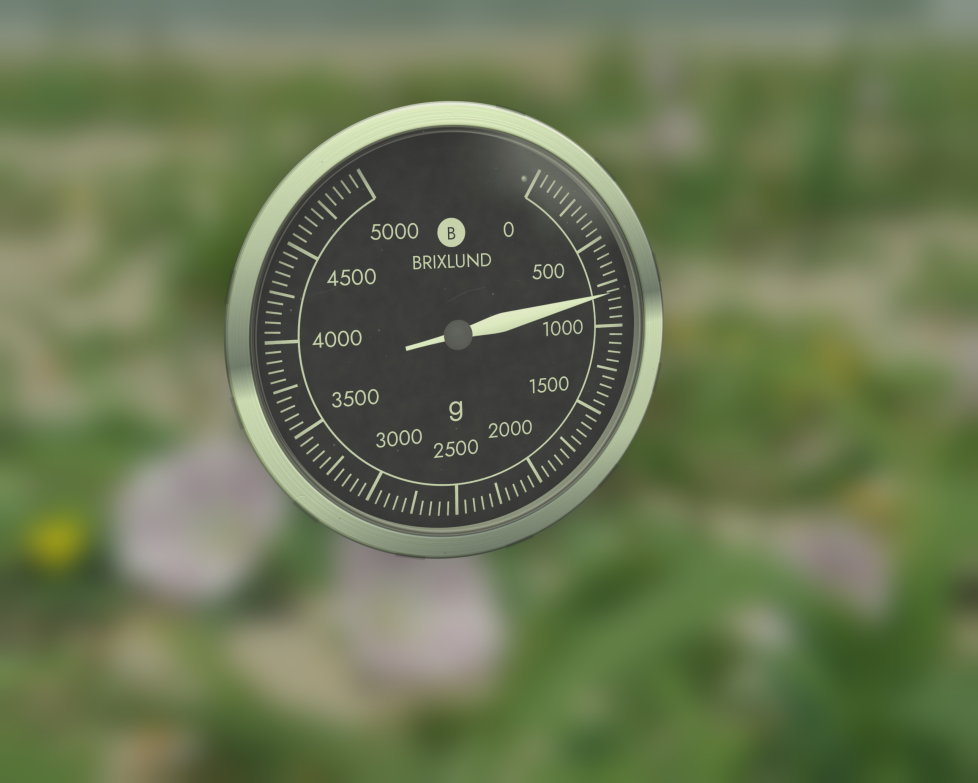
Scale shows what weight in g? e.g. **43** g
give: **800** g
